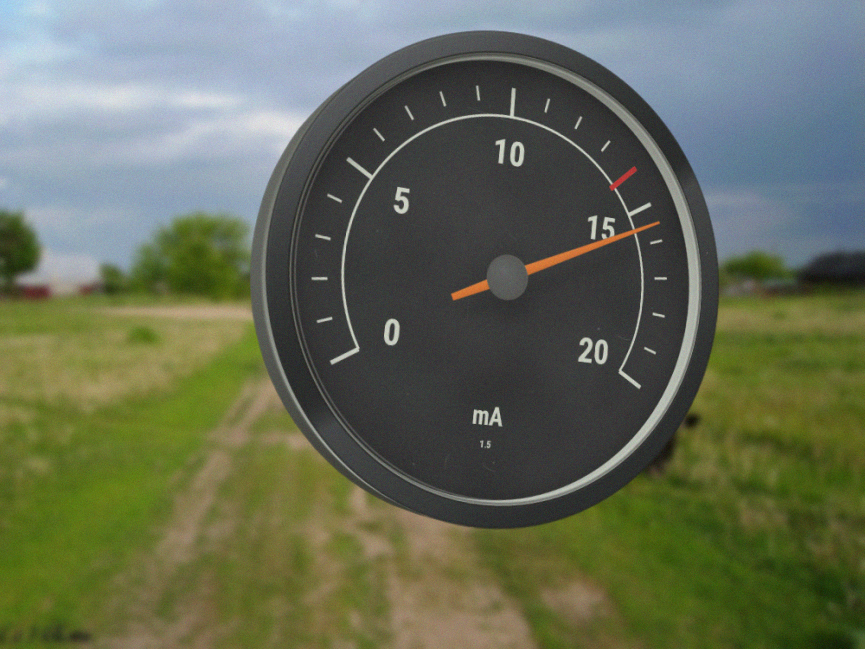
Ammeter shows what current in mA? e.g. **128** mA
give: **15.5** mA
